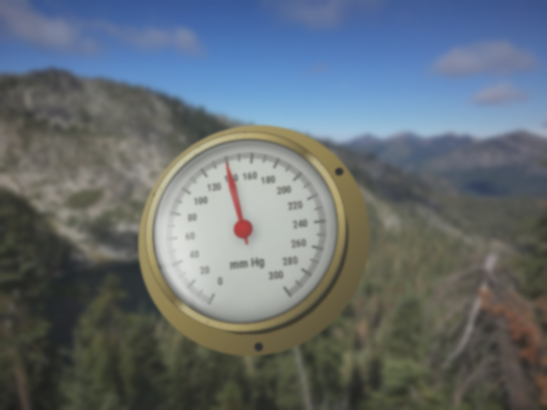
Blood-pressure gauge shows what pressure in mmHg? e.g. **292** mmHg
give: **140** mmHg
